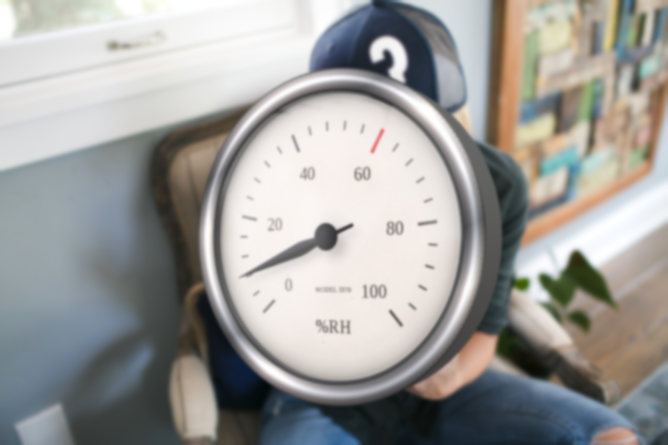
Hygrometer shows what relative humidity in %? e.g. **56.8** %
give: **8** %
